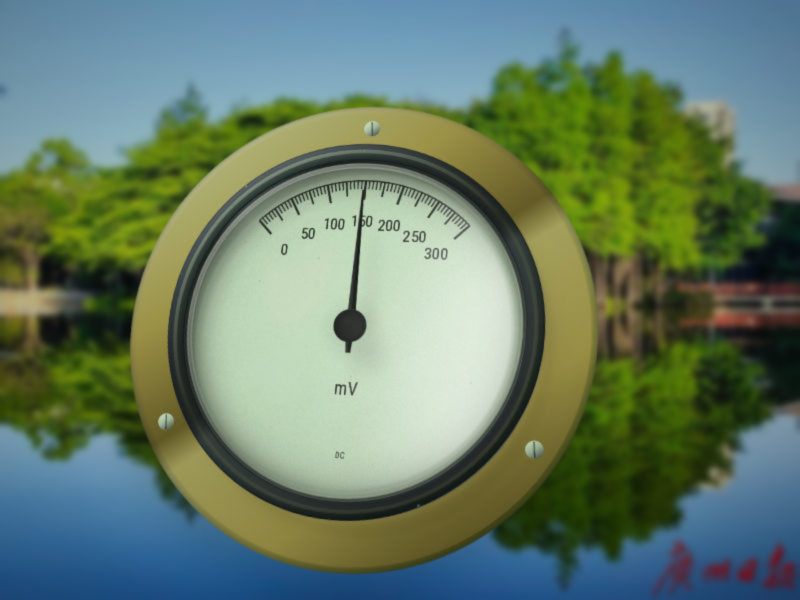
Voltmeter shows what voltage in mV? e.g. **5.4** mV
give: **150** mV
